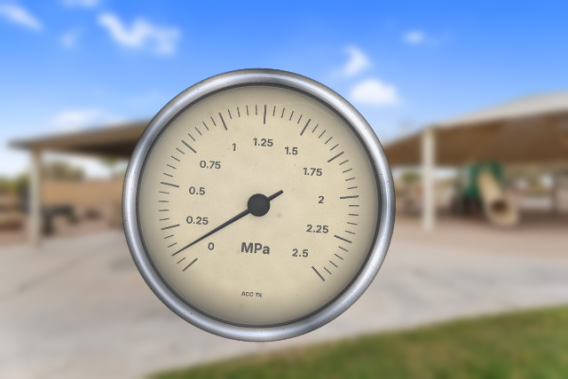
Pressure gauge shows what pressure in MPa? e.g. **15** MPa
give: **0.1** MPa
